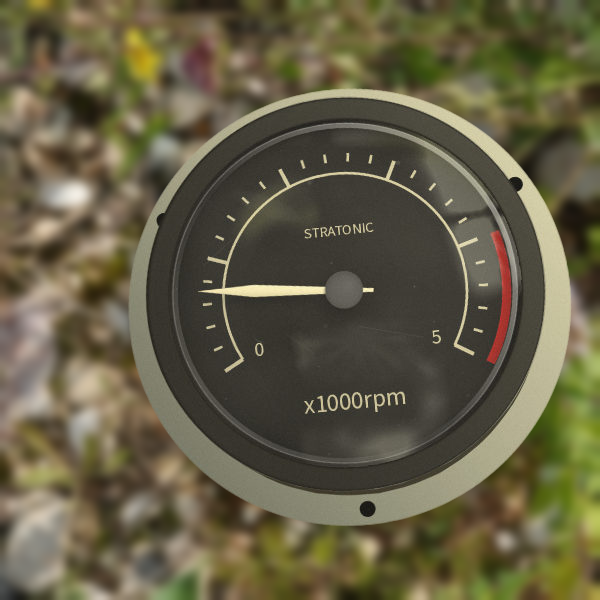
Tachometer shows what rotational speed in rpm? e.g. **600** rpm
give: **700** rpm
